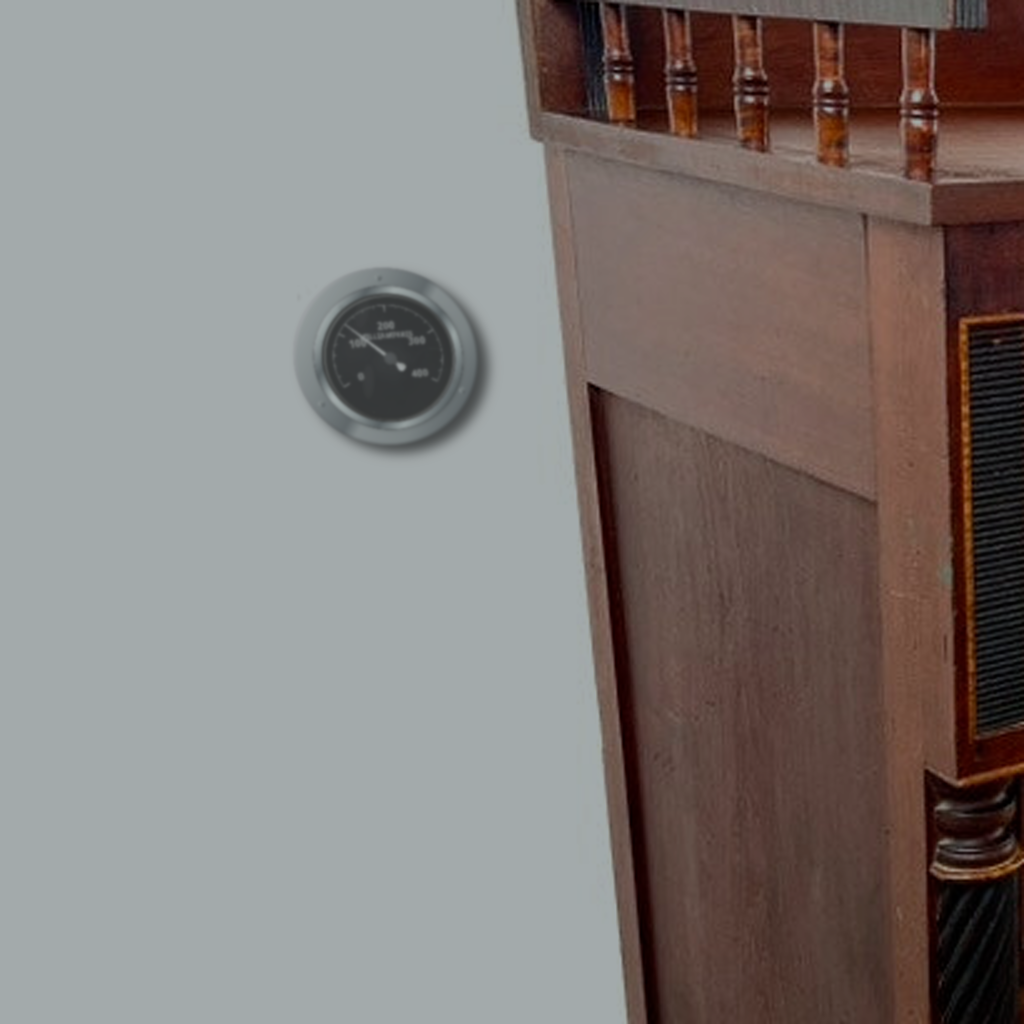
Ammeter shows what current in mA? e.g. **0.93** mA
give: **120** mA
